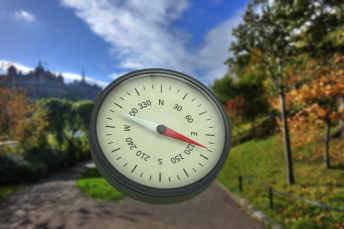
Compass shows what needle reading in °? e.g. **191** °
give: **110** °
